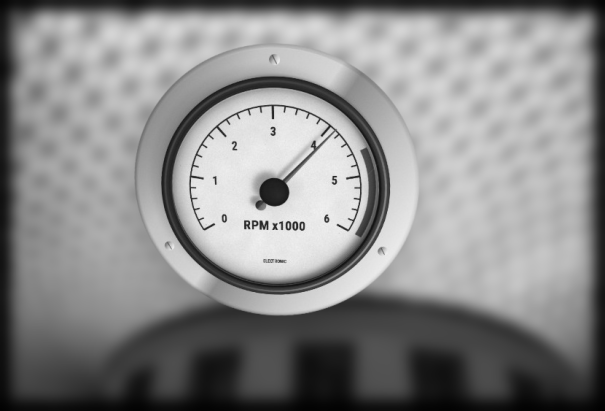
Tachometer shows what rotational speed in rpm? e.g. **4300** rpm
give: **4100** rpm
